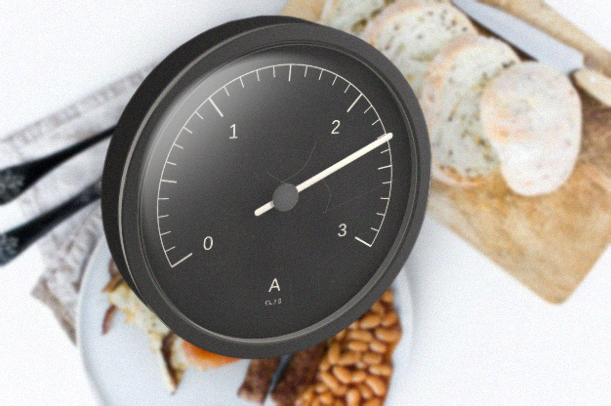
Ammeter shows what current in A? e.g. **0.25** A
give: **2.3** A
